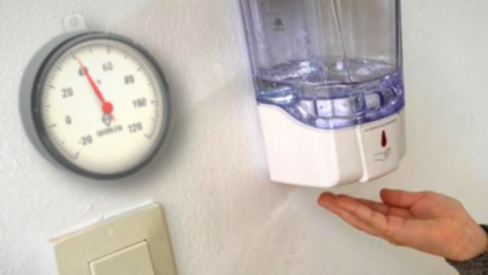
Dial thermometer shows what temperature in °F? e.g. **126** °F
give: **40** °F
